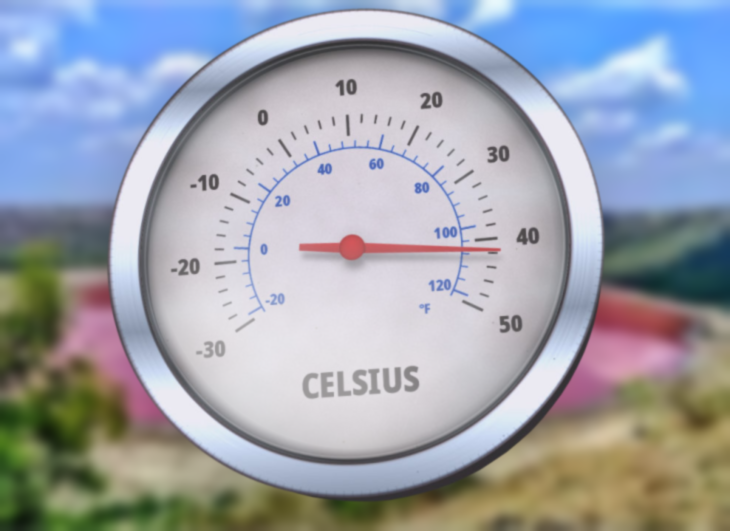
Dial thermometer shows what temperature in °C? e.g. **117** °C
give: **42** °C
